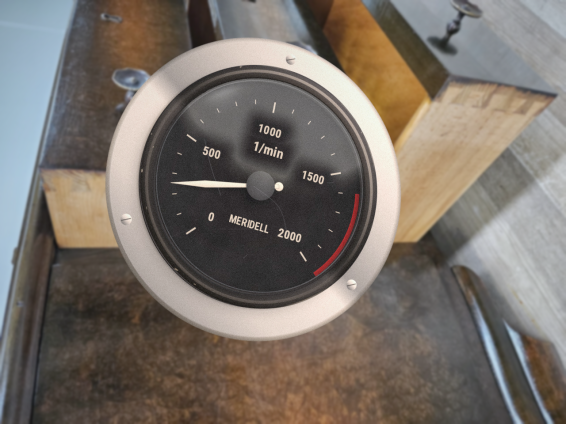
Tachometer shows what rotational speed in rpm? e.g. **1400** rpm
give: **250** rpm
